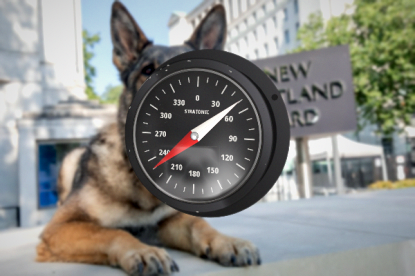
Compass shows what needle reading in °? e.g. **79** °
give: **230** °
